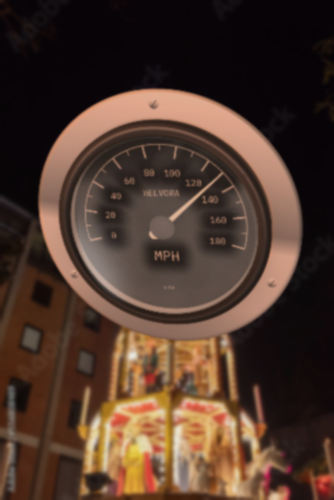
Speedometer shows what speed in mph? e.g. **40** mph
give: **130** mph
